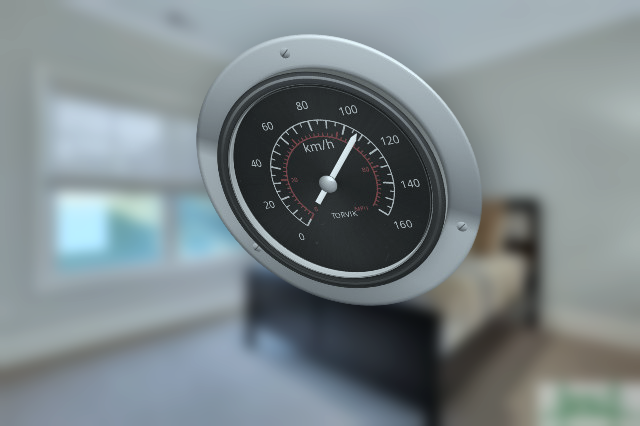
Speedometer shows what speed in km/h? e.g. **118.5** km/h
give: **107.5** km/h
